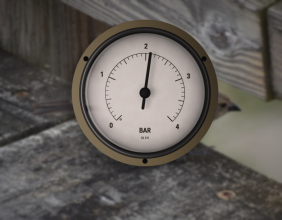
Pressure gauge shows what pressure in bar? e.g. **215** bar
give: **2.1** bar
